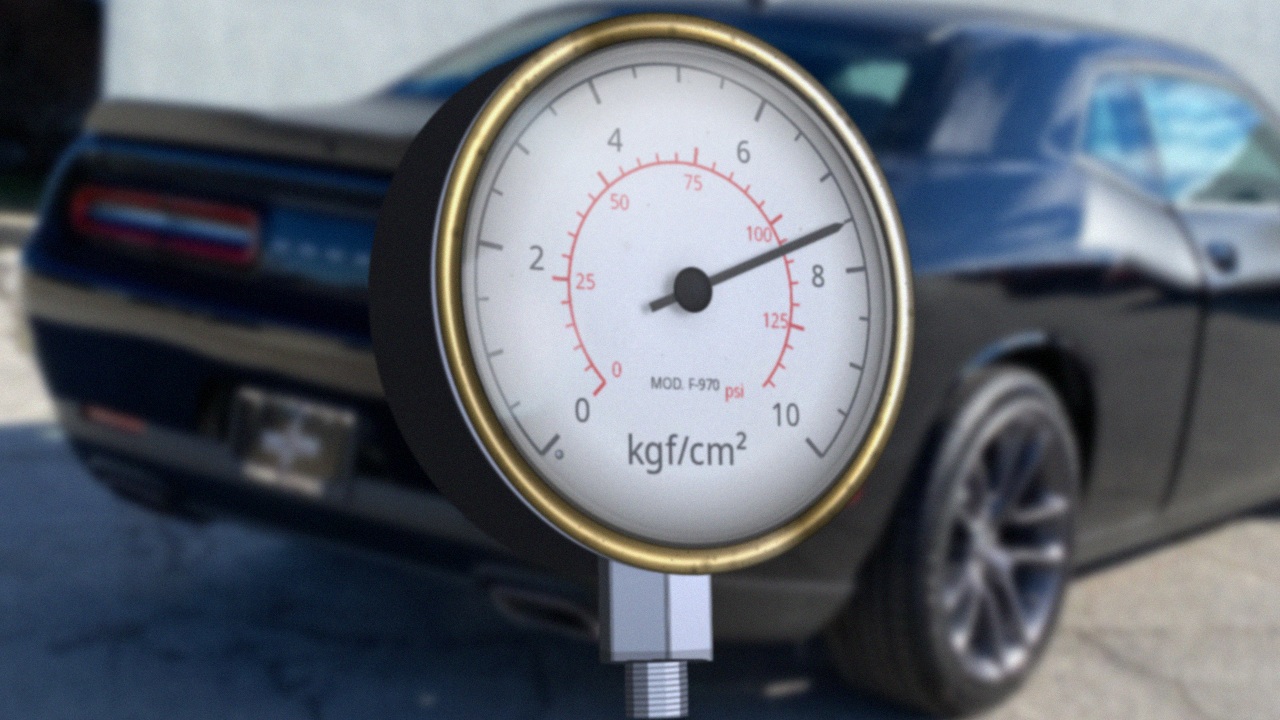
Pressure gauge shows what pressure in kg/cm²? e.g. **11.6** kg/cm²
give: **7.5** kg/cm²
